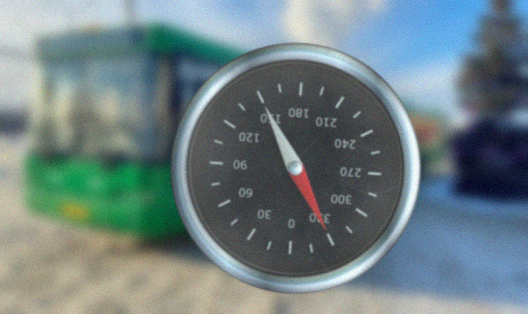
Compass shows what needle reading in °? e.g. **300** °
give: **330** °
